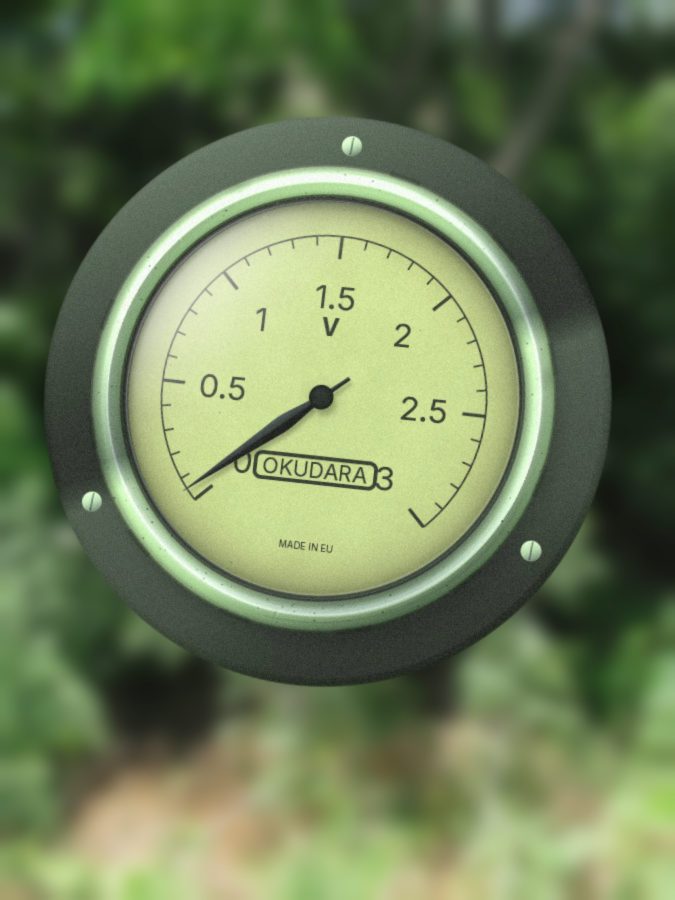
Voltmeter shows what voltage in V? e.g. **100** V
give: **0.05** V
